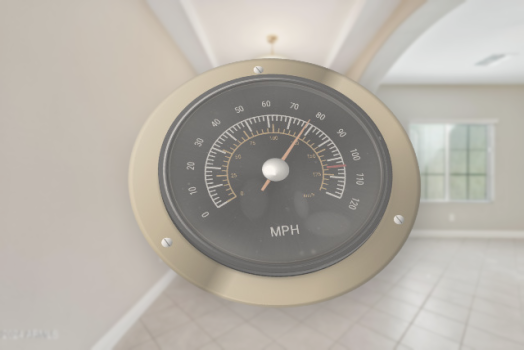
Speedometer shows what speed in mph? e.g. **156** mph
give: **78** mph
